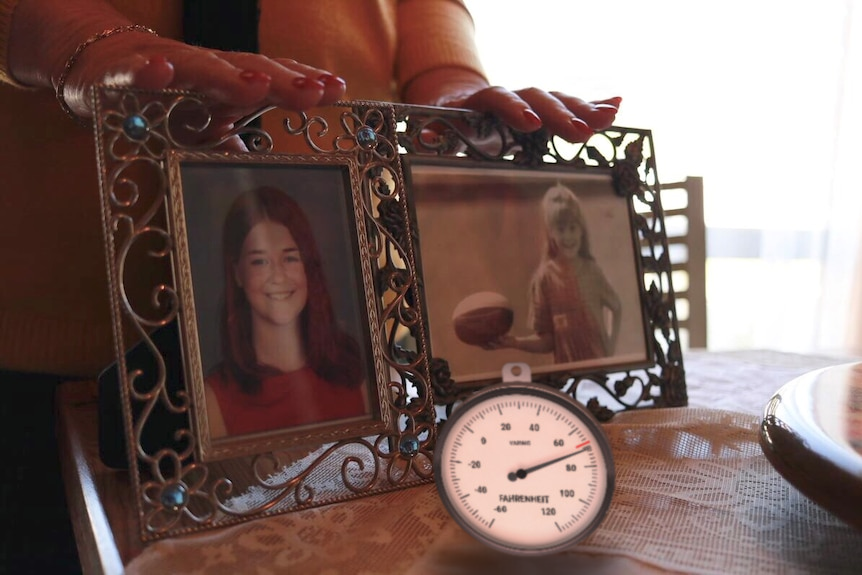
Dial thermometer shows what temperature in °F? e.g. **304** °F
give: **70** °F
